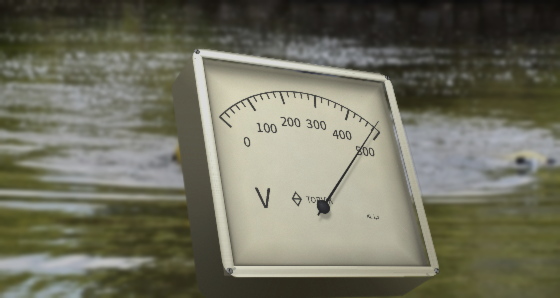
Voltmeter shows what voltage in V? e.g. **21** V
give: **480** V
